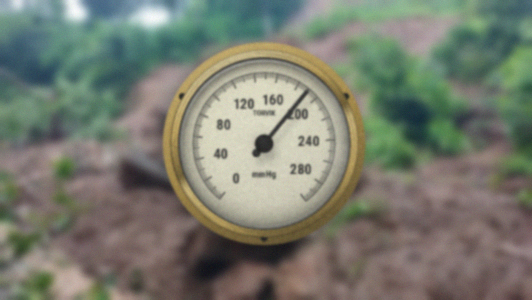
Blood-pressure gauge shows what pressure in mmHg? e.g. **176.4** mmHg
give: **190** mmHg
